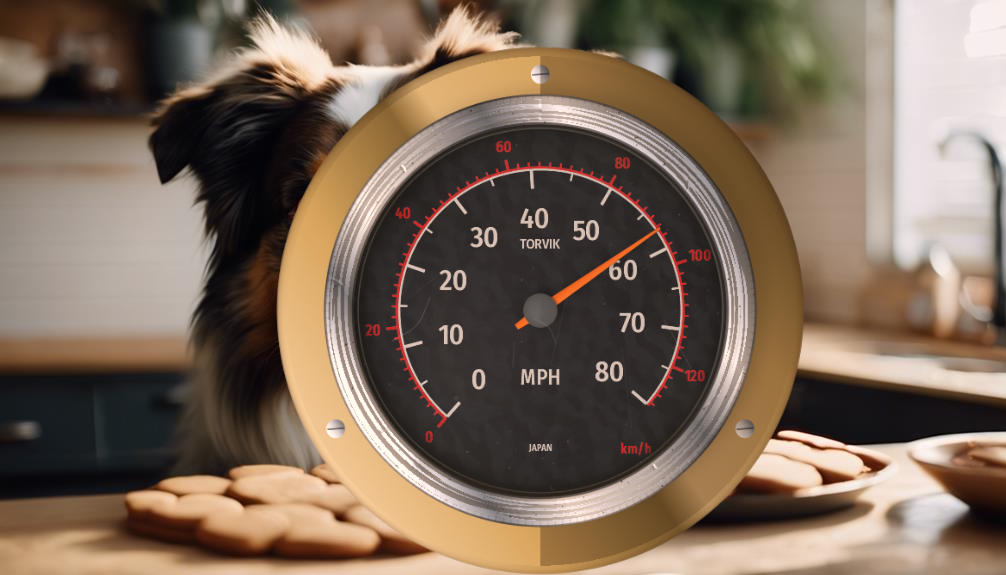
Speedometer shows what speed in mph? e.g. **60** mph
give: **57.5** mph
